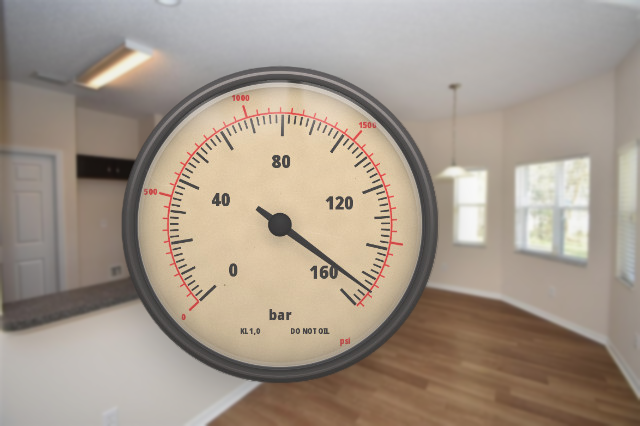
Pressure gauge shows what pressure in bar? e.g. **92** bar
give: **154** bar
